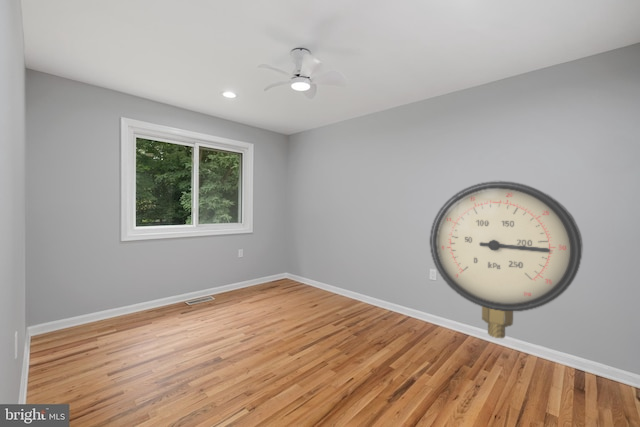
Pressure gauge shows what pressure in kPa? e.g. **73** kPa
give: **210** kPa
